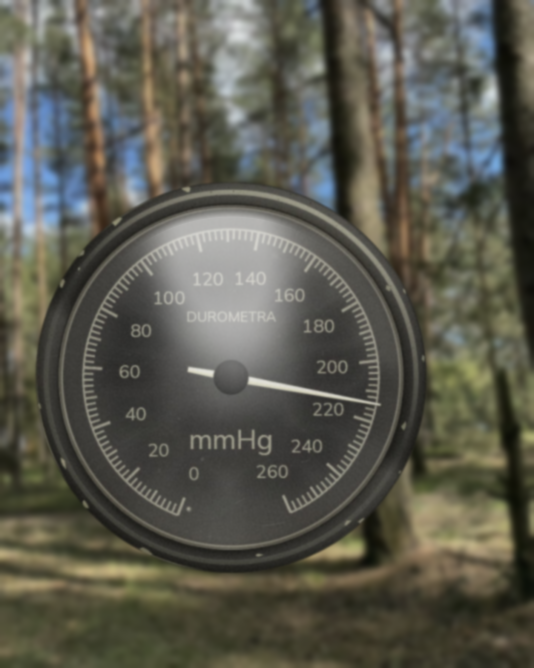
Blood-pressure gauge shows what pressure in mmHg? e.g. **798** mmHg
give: **214** mmHg
